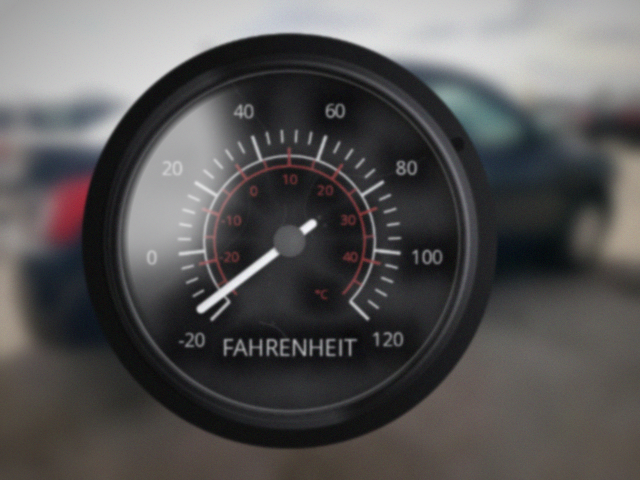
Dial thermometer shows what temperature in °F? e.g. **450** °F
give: **-16** °F
